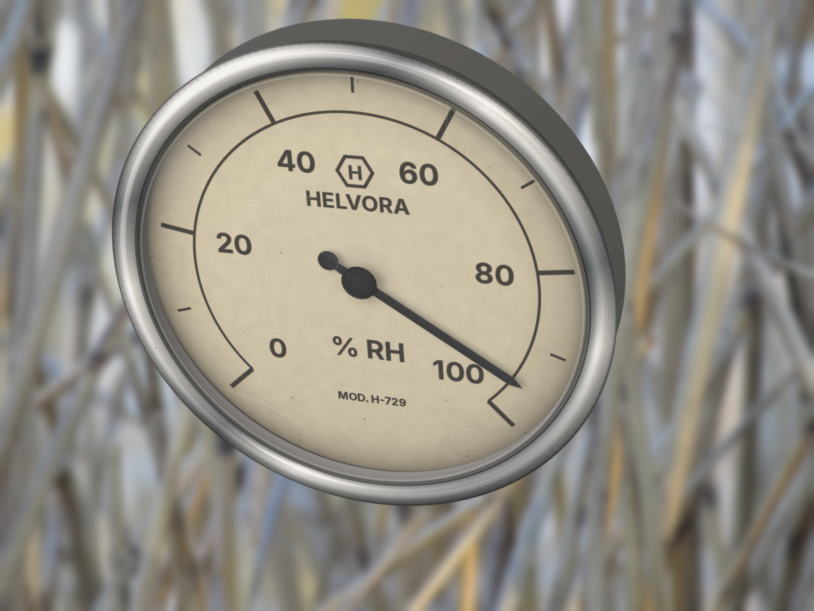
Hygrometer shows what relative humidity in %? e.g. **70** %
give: **95** %
